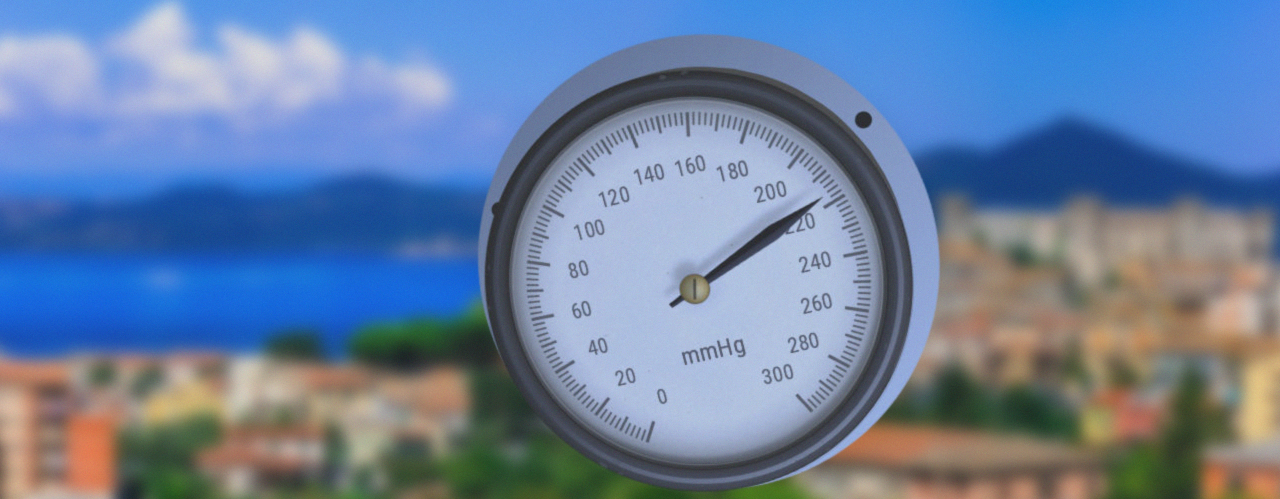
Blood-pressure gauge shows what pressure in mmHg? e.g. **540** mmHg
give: **216** mmHg
